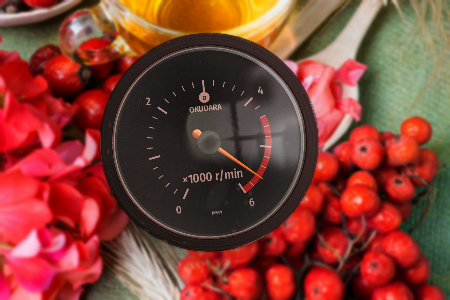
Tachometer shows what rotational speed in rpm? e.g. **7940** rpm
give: **5600** rpm
